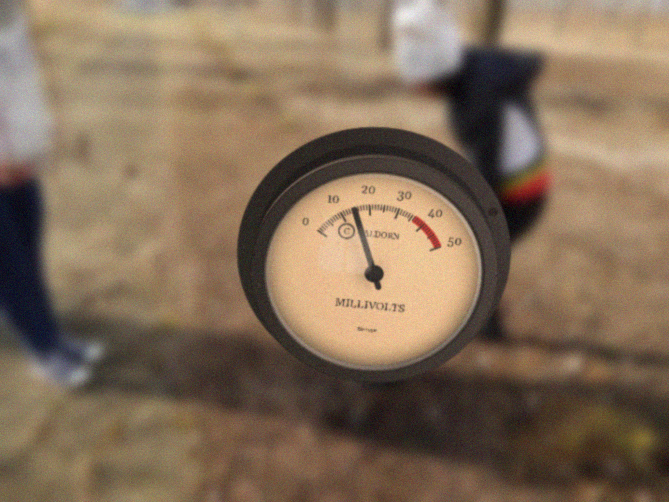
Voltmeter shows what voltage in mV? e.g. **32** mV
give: **15** mV
